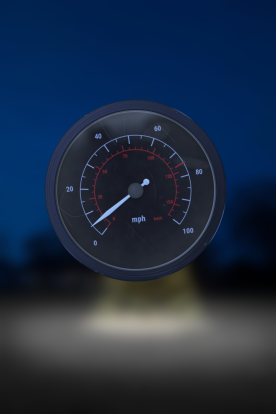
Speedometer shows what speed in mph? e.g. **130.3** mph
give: **5** mph
